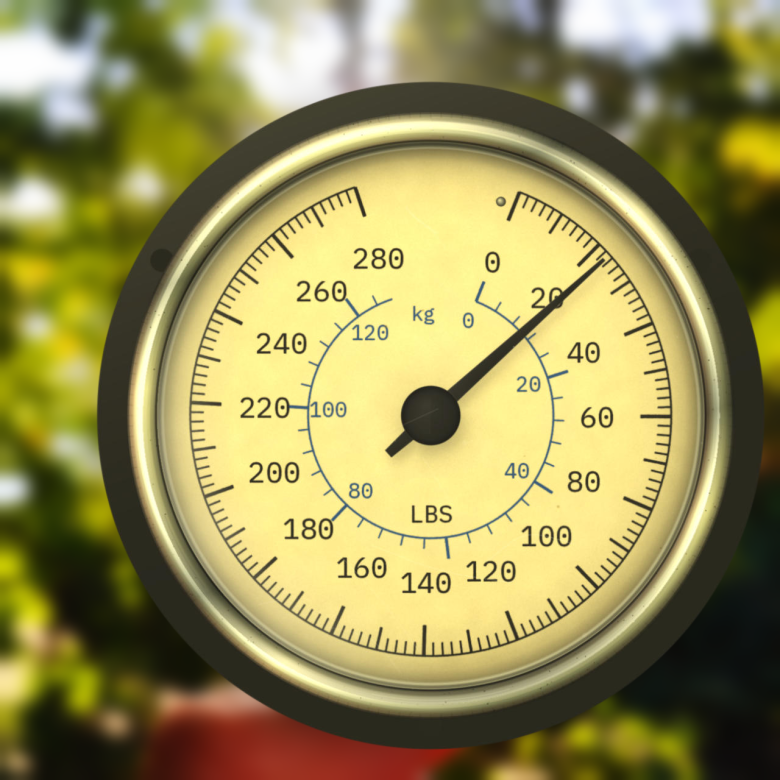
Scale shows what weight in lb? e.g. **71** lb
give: **23** lb
